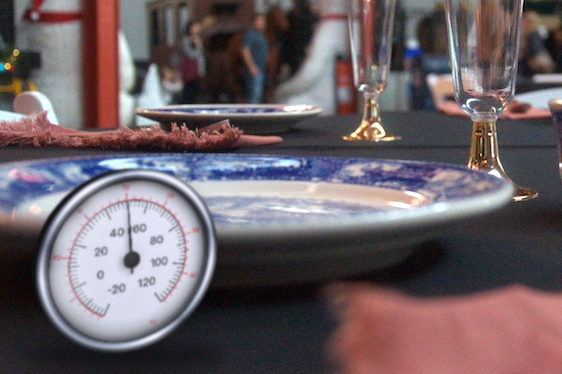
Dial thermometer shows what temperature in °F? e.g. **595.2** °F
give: **50** °F
